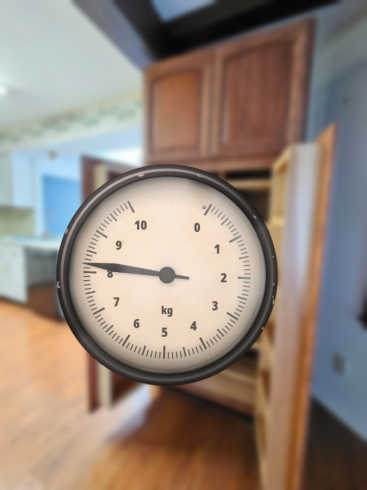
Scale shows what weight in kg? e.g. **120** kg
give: **8.2** kg
